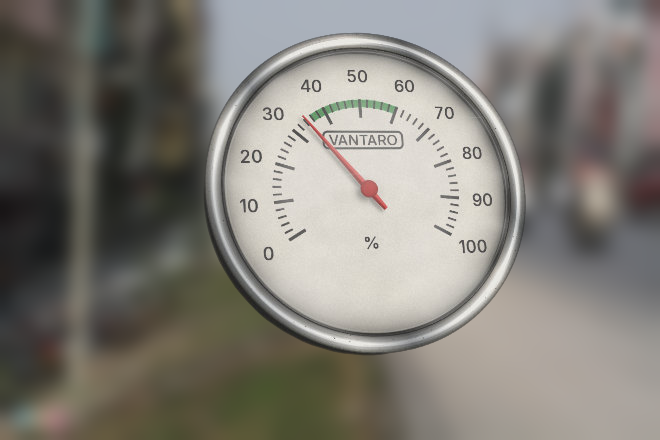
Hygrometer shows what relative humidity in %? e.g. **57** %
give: **34** %
